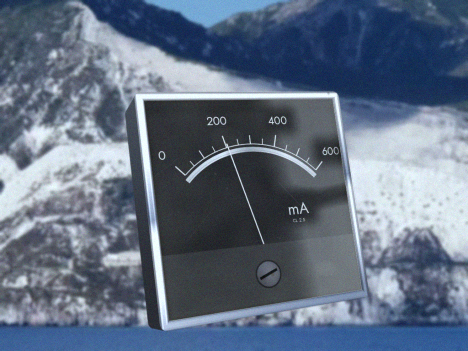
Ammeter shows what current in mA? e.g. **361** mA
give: **200** mA
